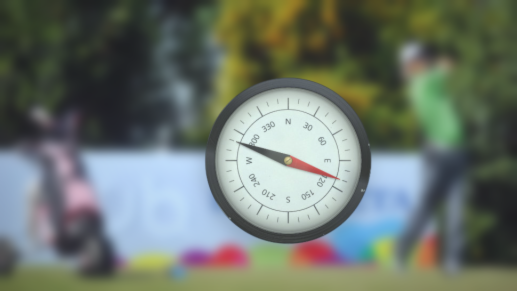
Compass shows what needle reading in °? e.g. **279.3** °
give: **110** °
